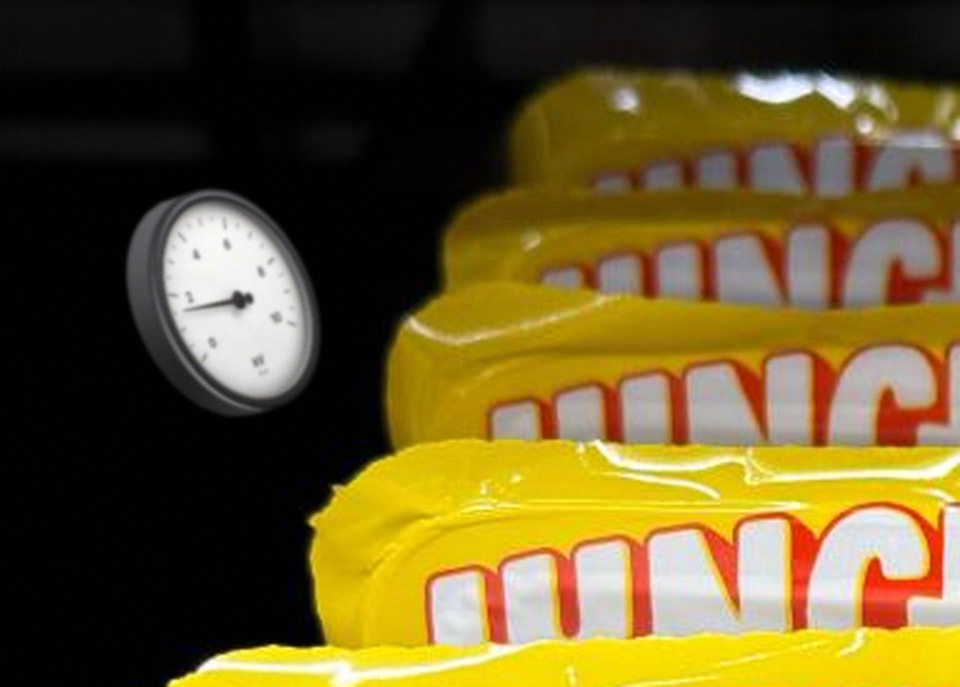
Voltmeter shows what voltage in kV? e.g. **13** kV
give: **1.5** kV
